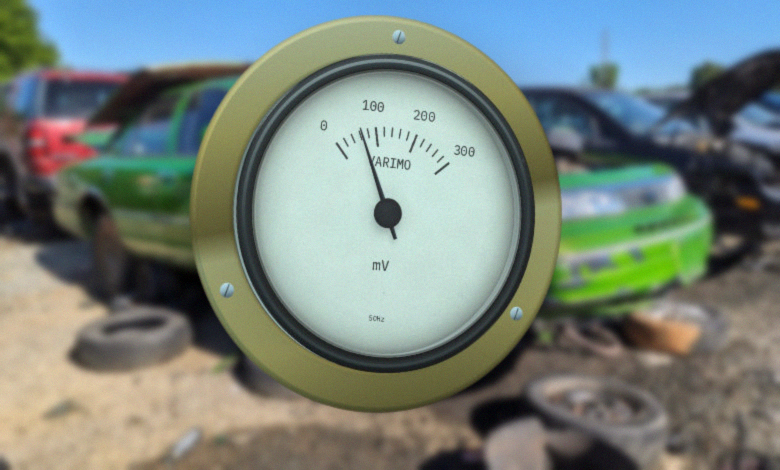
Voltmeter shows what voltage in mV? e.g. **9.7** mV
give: **60** mV
